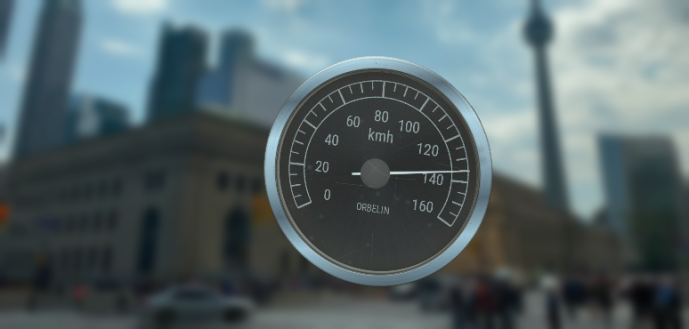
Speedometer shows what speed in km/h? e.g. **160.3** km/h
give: **135** km/h
